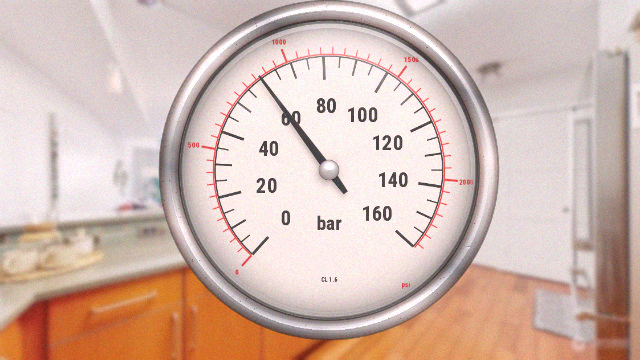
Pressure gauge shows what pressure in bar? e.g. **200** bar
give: **60** bar
